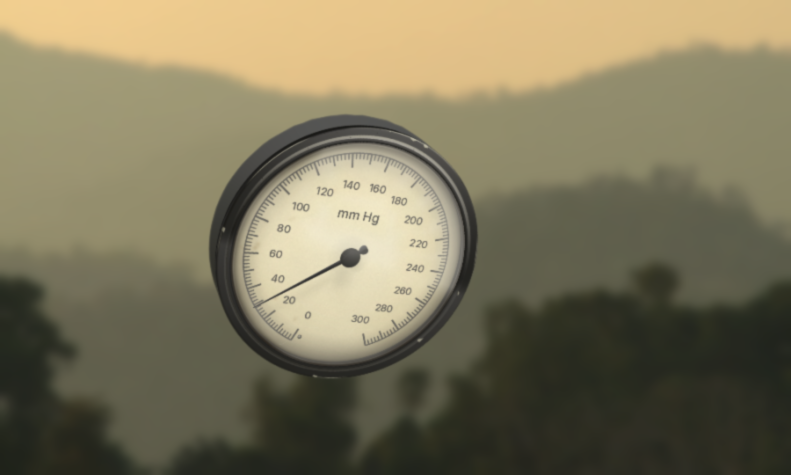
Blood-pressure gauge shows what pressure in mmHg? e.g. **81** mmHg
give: **30** mmHg
